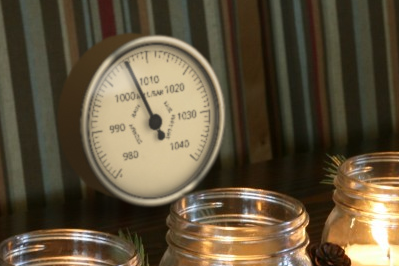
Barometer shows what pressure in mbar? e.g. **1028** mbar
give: **1005** mbar
